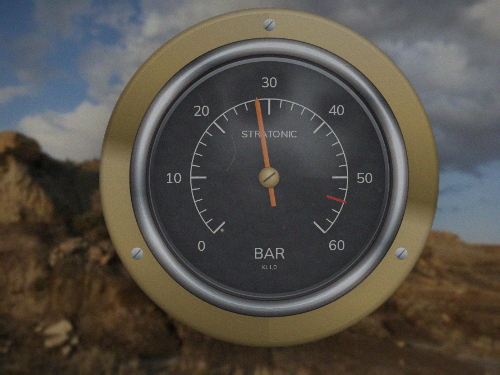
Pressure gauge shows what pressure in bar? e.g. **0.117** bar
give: **28** bar
